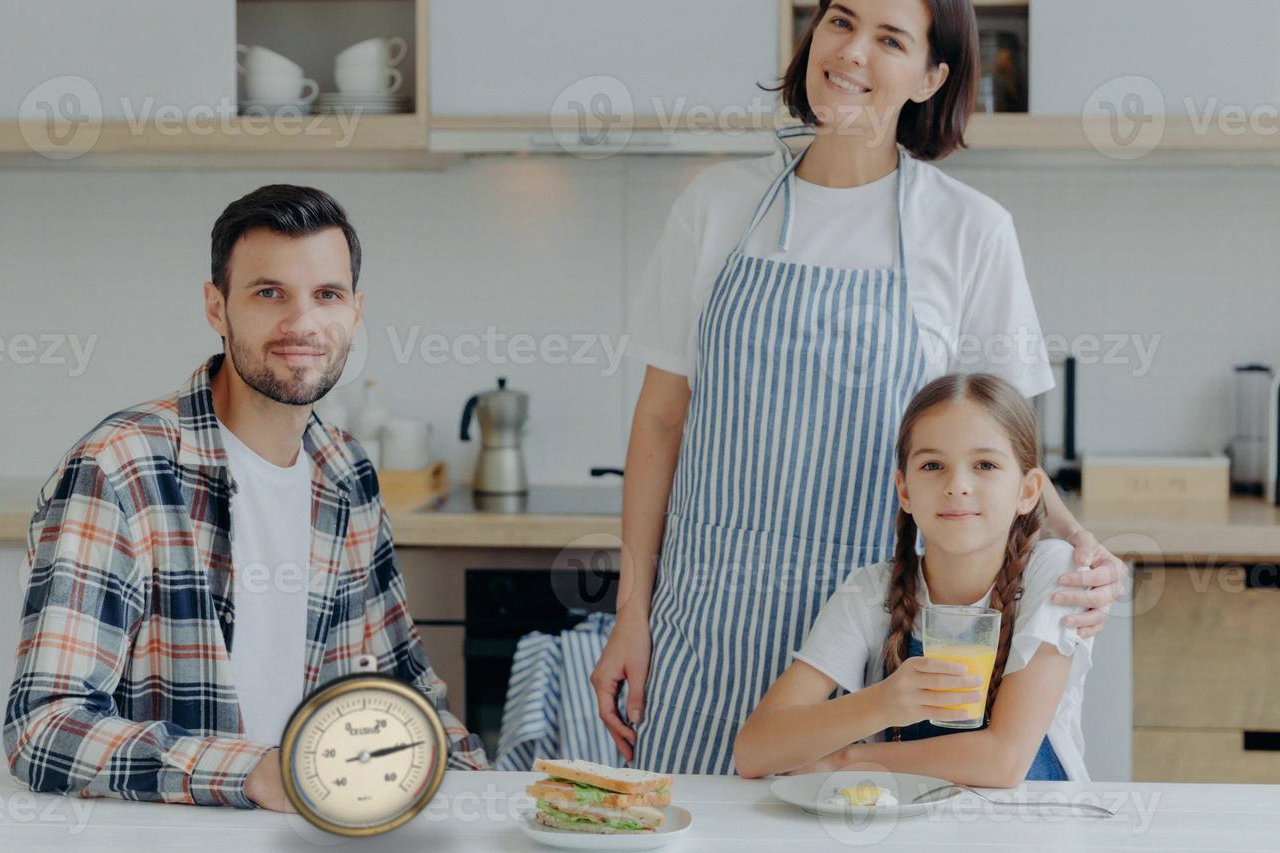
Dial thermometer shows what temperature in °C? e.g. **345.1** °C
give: **40** °C
